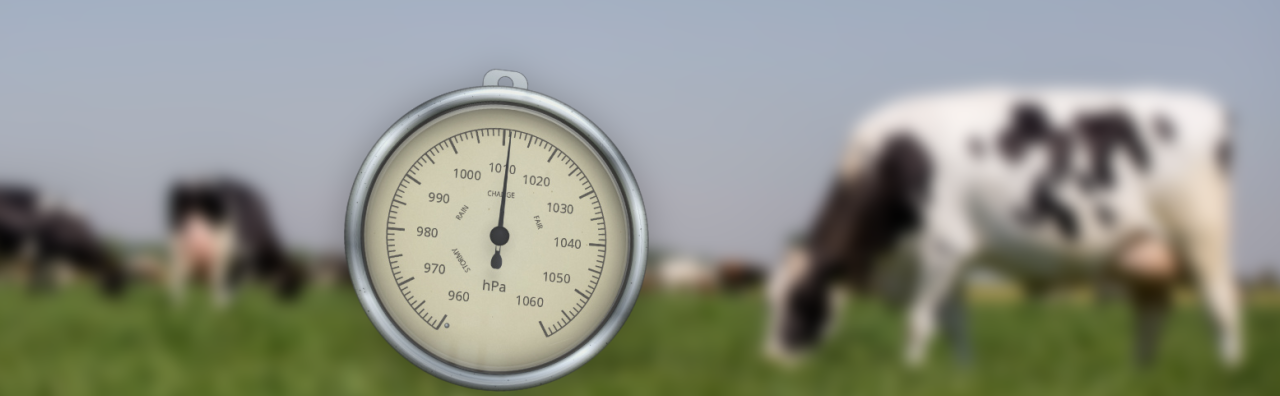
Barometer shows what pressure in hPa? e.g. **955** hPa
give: **1011** hPa
